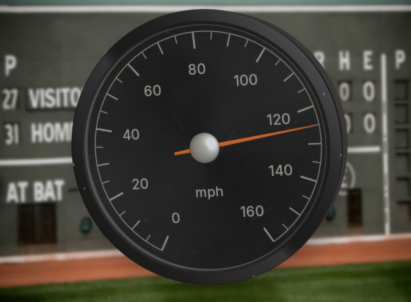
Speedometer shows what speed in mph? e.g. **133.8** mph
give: **125** mph
